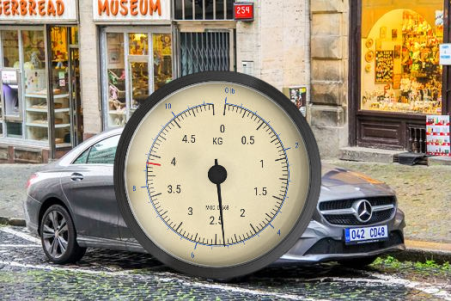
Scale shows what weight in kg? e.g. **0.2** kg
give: **2.4** kg
